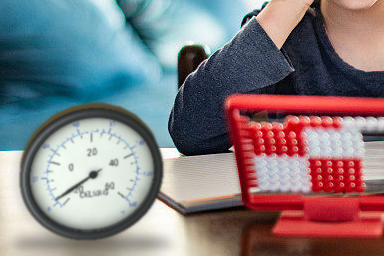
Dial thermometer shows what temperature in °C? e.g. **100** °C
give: **-16** °C
